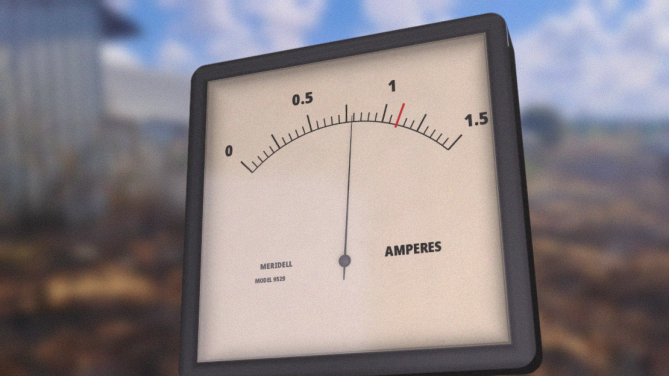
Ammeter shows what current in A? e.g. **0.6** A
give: **0.8** A
